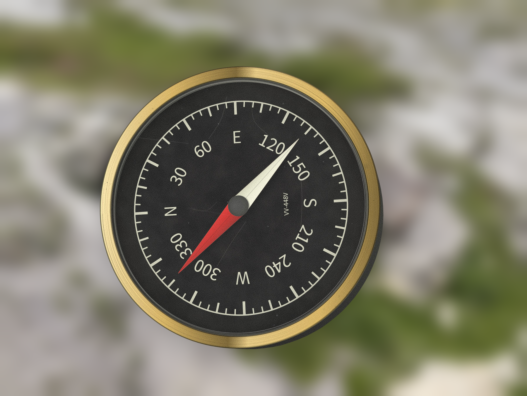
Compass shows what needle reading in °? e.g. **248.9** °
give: **315** °
